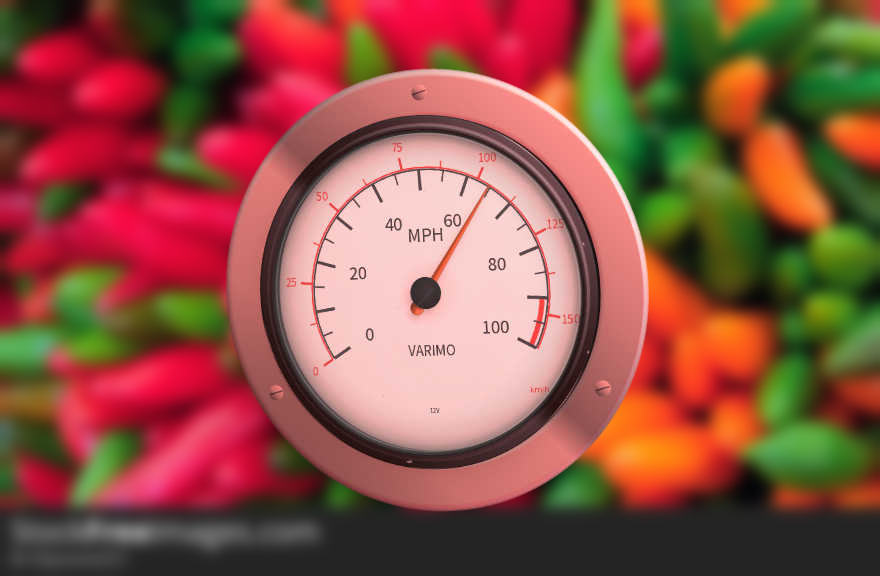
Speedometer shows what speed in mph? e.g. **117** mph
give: **65** mph
